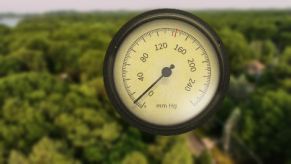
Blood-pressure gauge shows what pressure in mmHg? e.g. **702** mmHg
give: **10** mmHg
